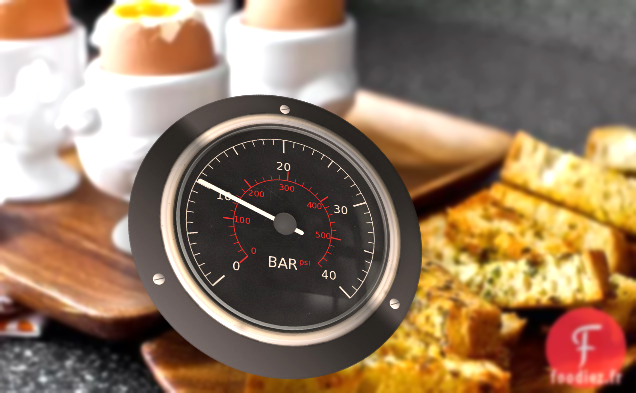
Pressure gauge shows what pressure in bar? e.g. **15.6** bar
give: **10** bar
